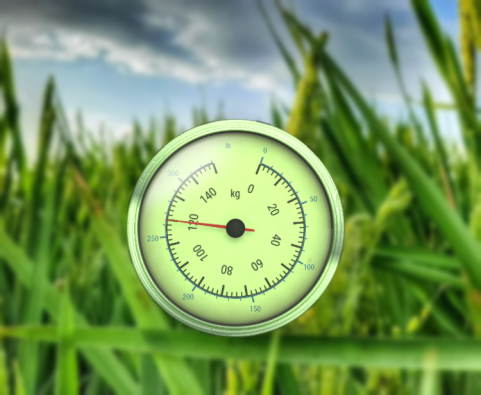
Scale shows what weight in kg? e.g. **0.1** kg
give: **120** kg
